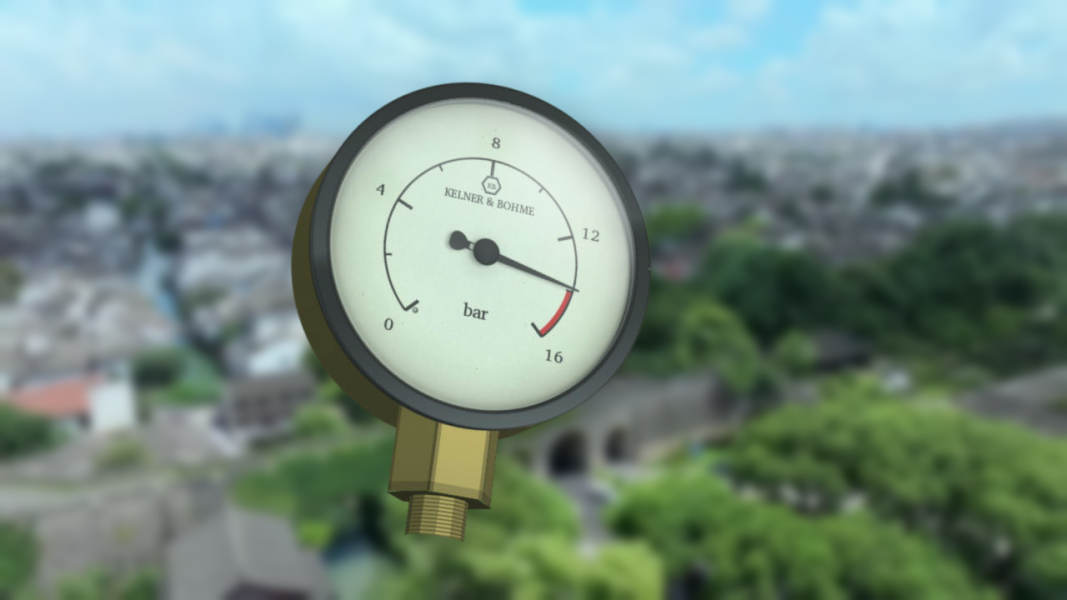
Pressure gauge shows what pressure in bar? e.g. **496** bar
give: **14** bar
